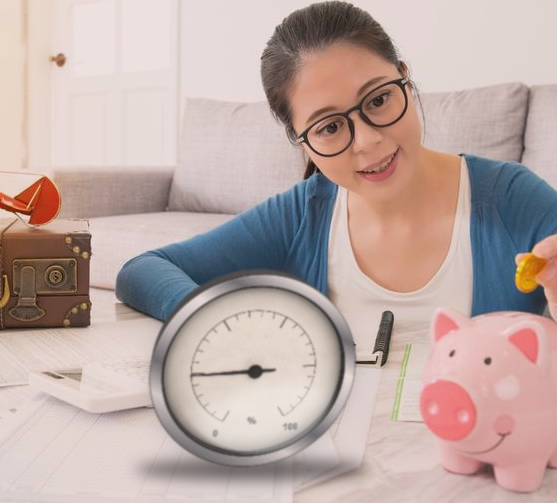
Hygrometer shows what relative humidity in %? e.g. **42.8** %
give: **20** %
